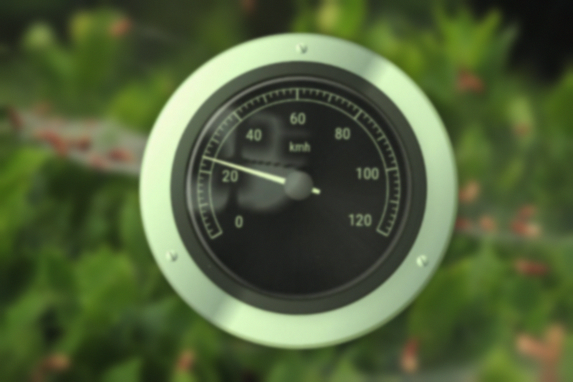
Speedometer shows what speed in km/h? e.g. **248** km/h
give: **24** km/h
